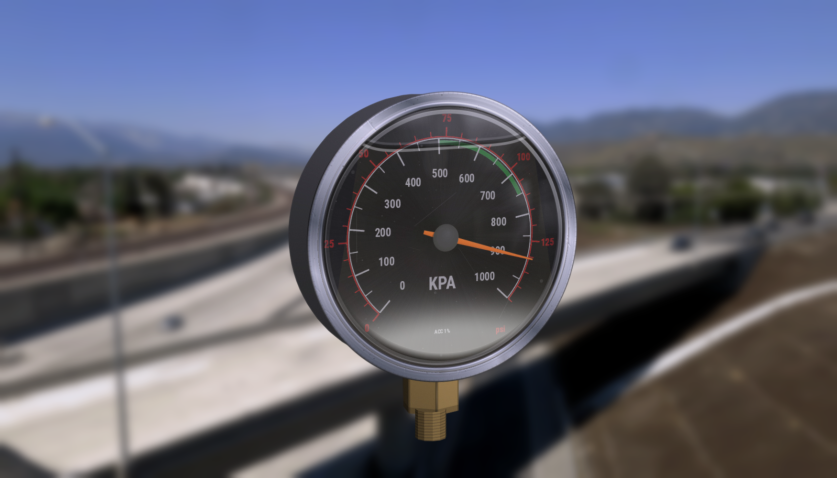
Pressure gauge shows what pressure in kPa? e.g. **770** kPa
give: **900** kPa
